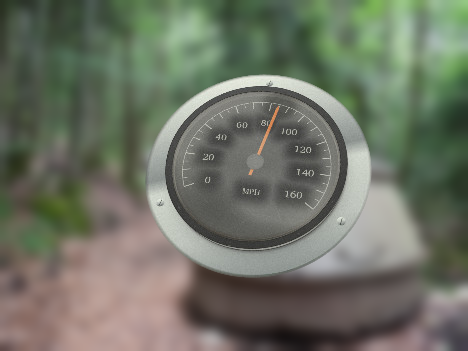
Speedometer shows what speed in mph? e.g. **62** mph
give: **85** mph
